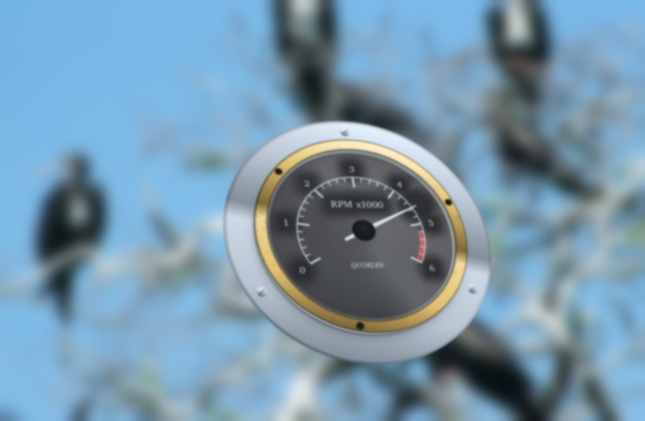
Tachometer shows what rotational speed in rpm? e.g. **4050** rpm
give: **4600** rpm
